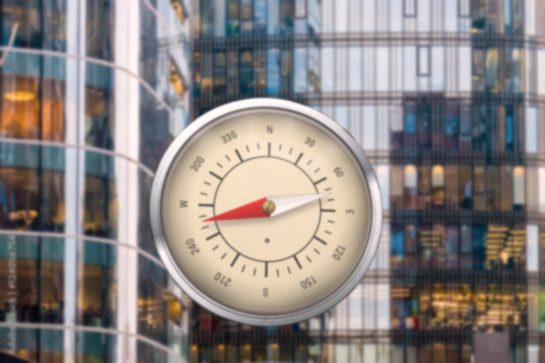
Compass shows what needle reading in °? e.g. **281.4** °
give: **255** °
